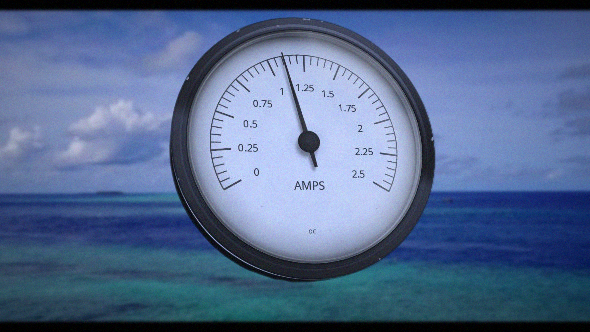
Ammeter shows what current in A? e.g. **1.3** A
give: **1.1** A
